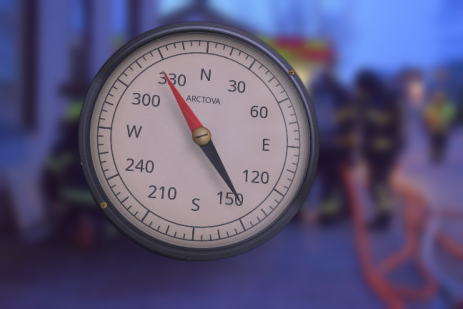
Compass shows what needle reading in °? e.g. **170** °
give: **325** °
